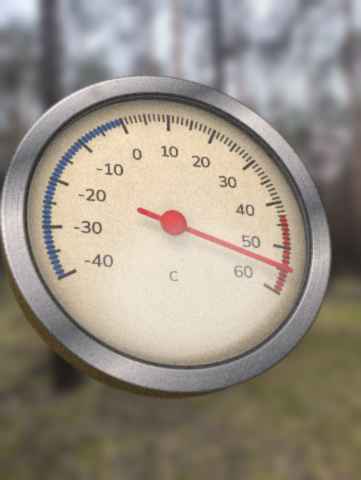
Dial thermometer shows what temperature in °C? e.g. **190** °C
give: **55** °C
